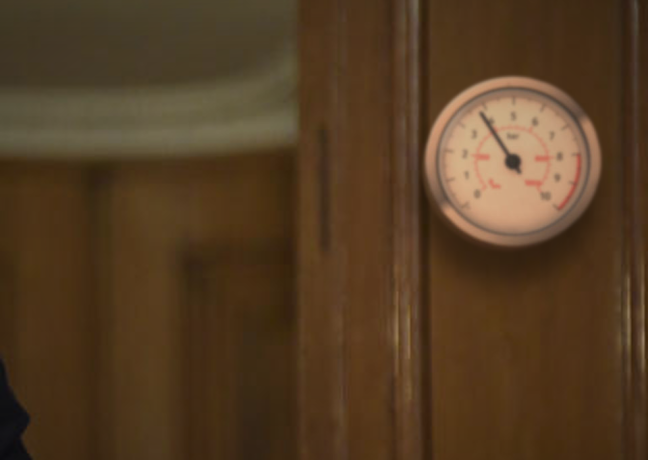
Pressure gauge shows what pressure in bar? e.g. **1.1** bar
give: **3.75** bar
